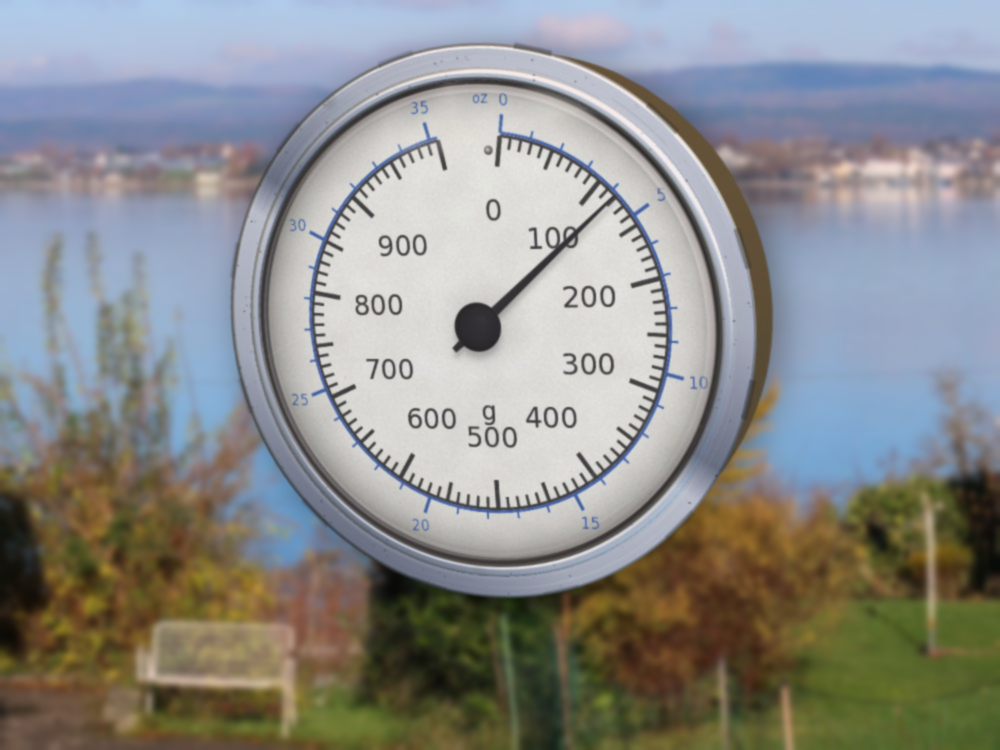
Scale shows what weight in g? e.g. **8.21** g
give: **120** g
